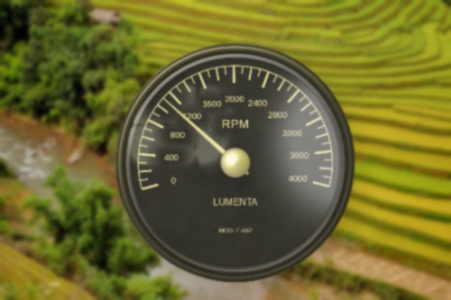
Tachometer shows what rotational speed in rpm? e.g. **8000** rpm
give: **1100** rpm
